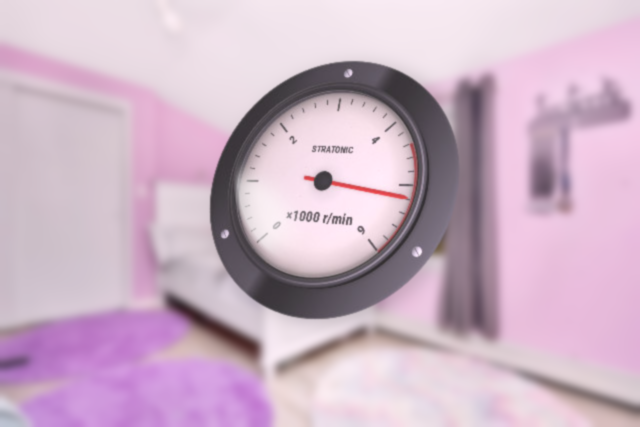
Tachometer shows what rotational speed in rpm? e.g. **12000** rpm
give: **5200** rpm
